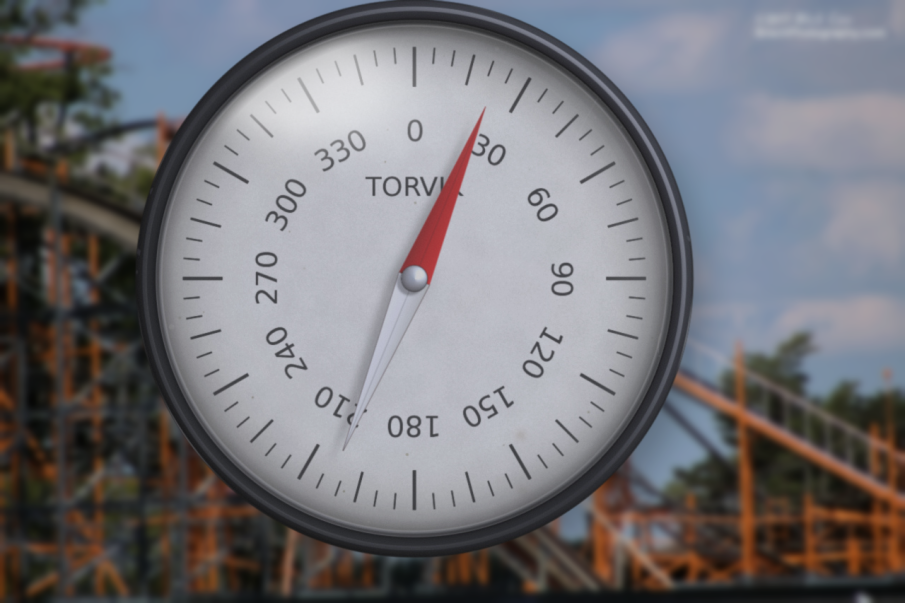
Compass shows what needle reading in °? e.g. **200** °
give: **22.5** °
